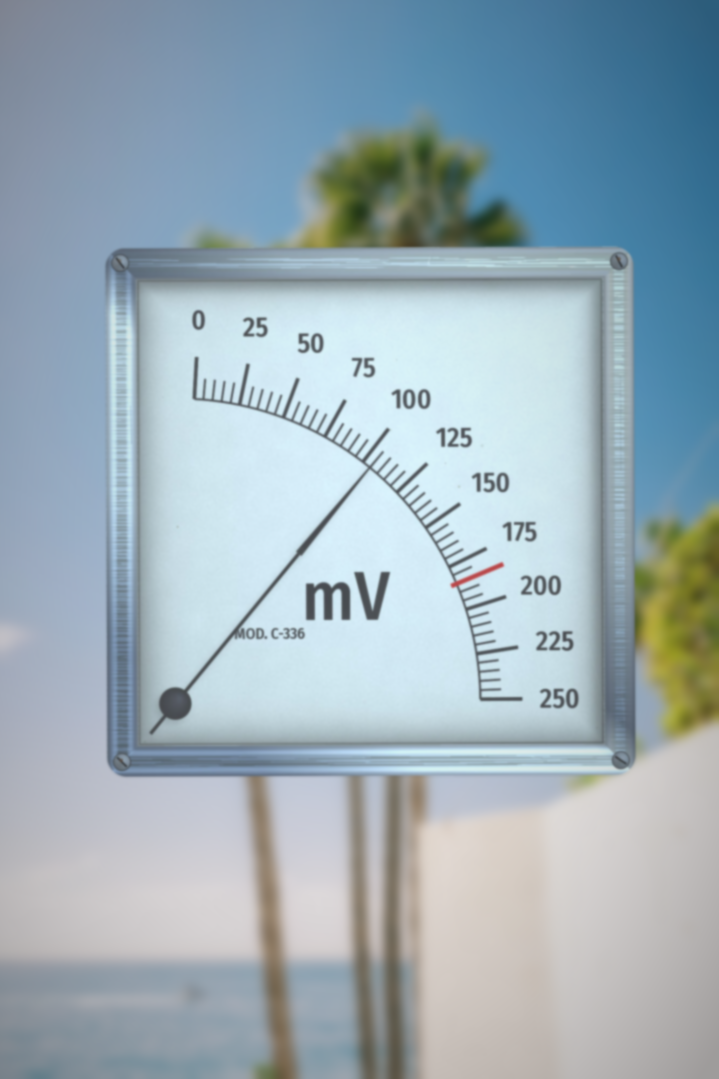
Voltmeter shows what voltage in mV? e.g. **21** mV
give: **105** mV
